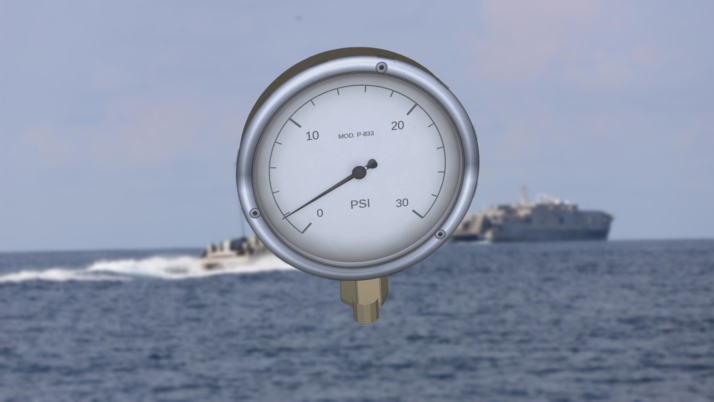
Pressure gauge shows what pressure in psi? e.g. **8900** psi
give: **2** psi
